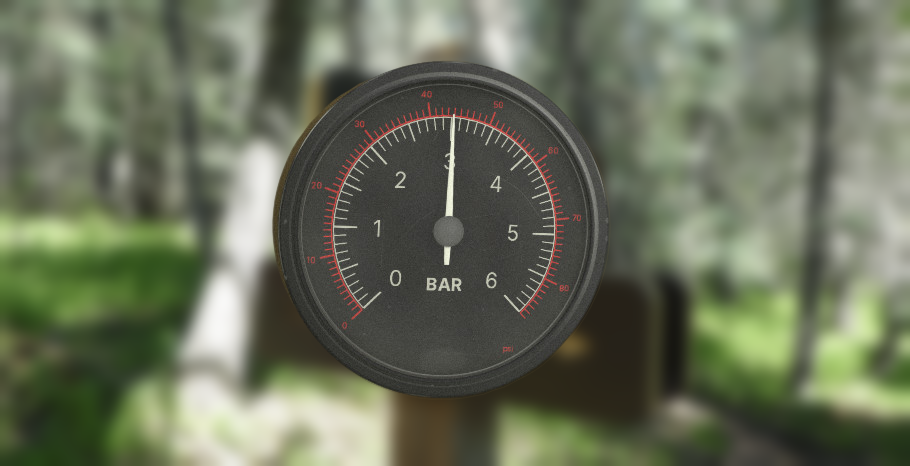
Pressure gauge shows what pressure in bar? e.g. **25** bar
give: **3** bar
